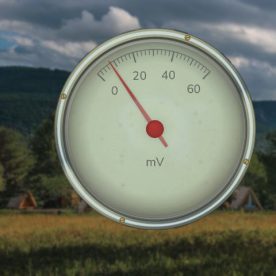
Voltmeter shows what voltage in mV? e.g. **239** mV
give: **8** mV
